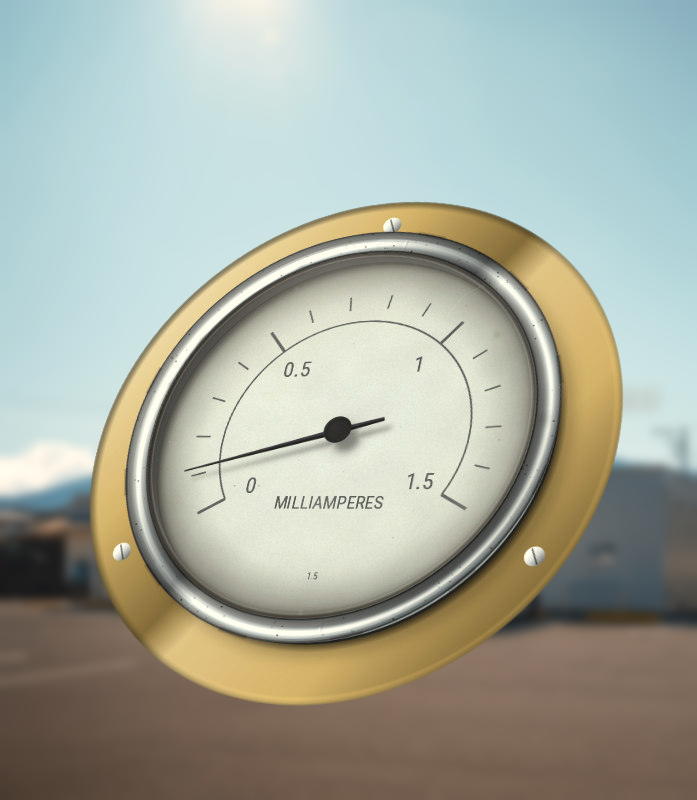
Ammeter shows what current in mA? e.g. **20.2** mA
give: **0.1** mA
